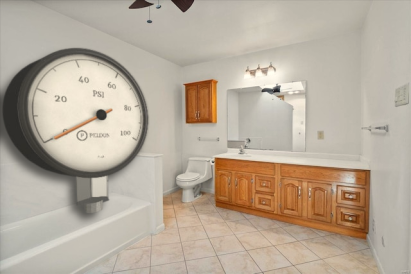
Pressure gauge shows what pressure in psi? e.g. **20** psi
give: **0** psi
